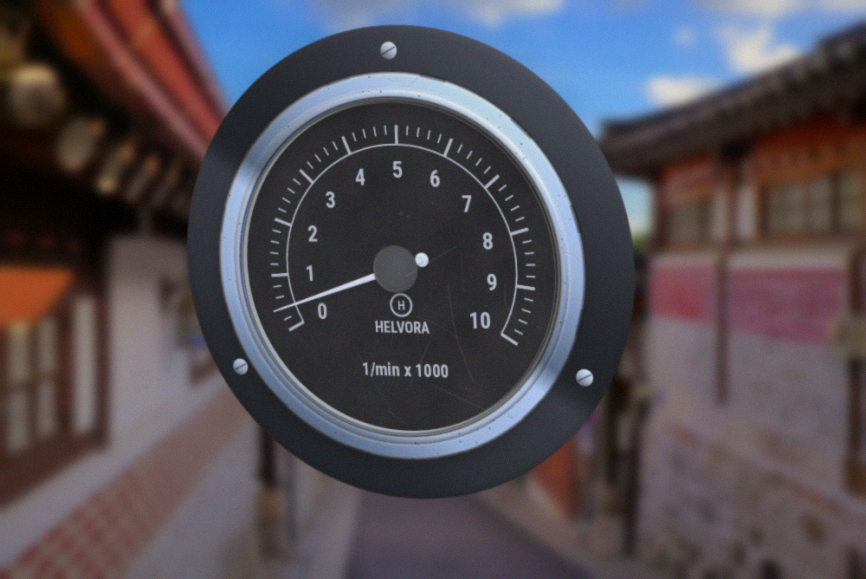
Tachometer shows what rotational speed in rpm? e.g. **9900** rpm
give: **400** rpm
